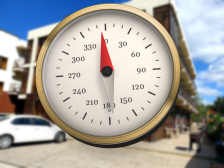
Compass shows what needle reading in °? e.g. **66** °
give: **355** °
